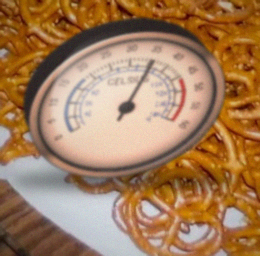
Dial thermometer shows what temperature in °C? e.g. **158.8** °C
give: **35** °C
